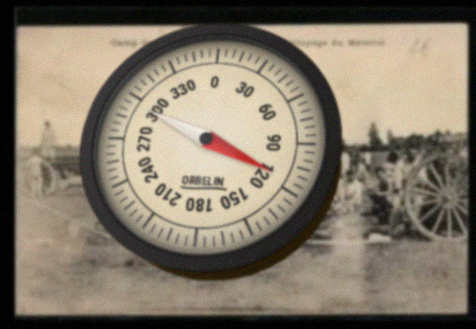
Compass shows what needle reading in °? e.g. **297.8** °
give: **115** °
